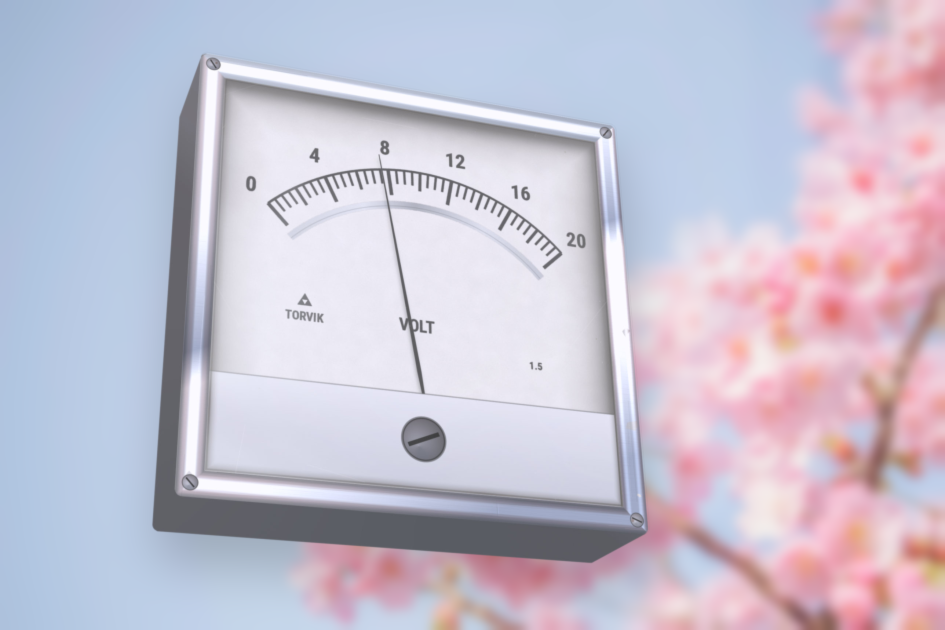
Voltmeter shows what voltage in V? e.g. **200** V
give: **7.5** V
